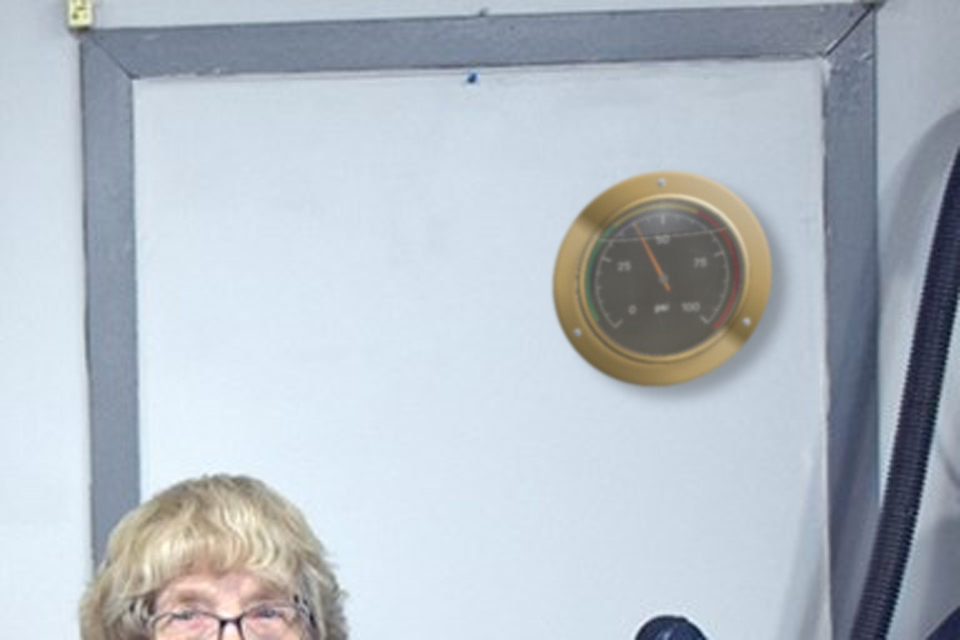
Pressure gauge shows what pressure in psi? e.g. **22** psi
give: **40** psi
